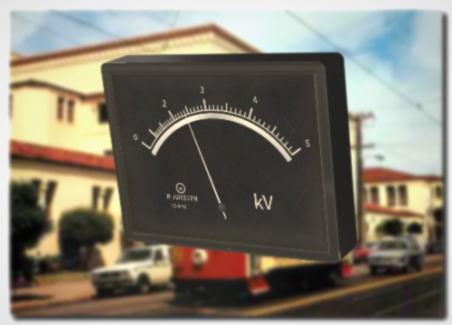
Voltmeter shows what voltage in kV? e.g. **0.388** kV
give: **2.5** kV
